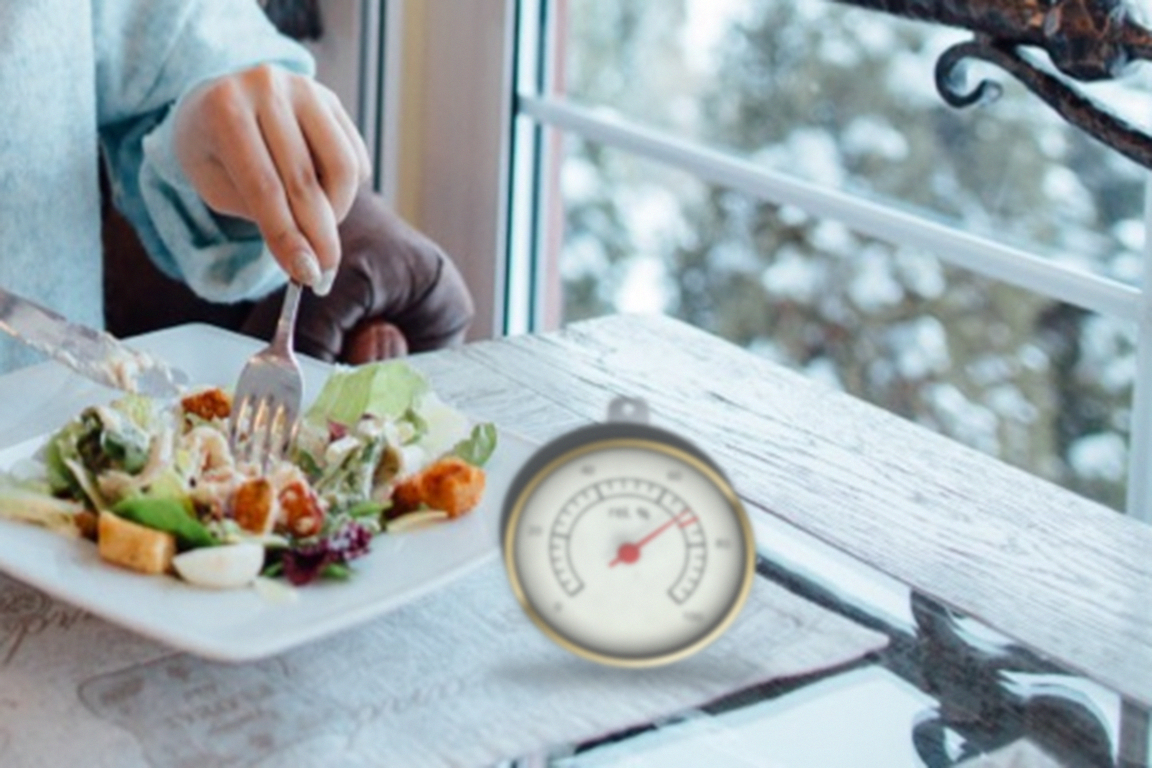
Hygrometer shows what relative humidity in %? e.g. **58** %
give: **68** %
